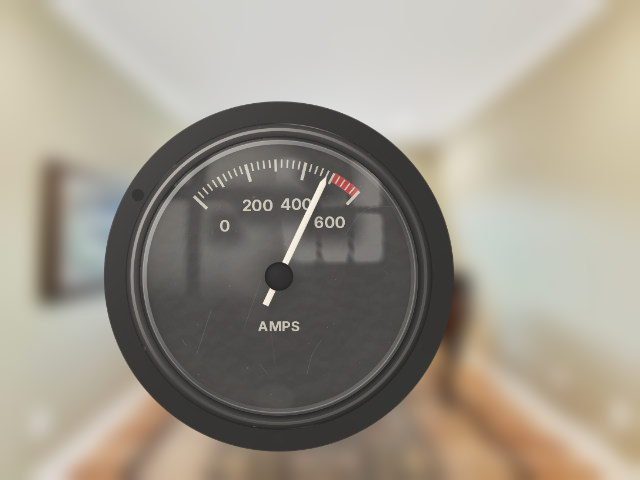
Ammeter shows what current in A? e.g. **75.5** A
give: **480** A
